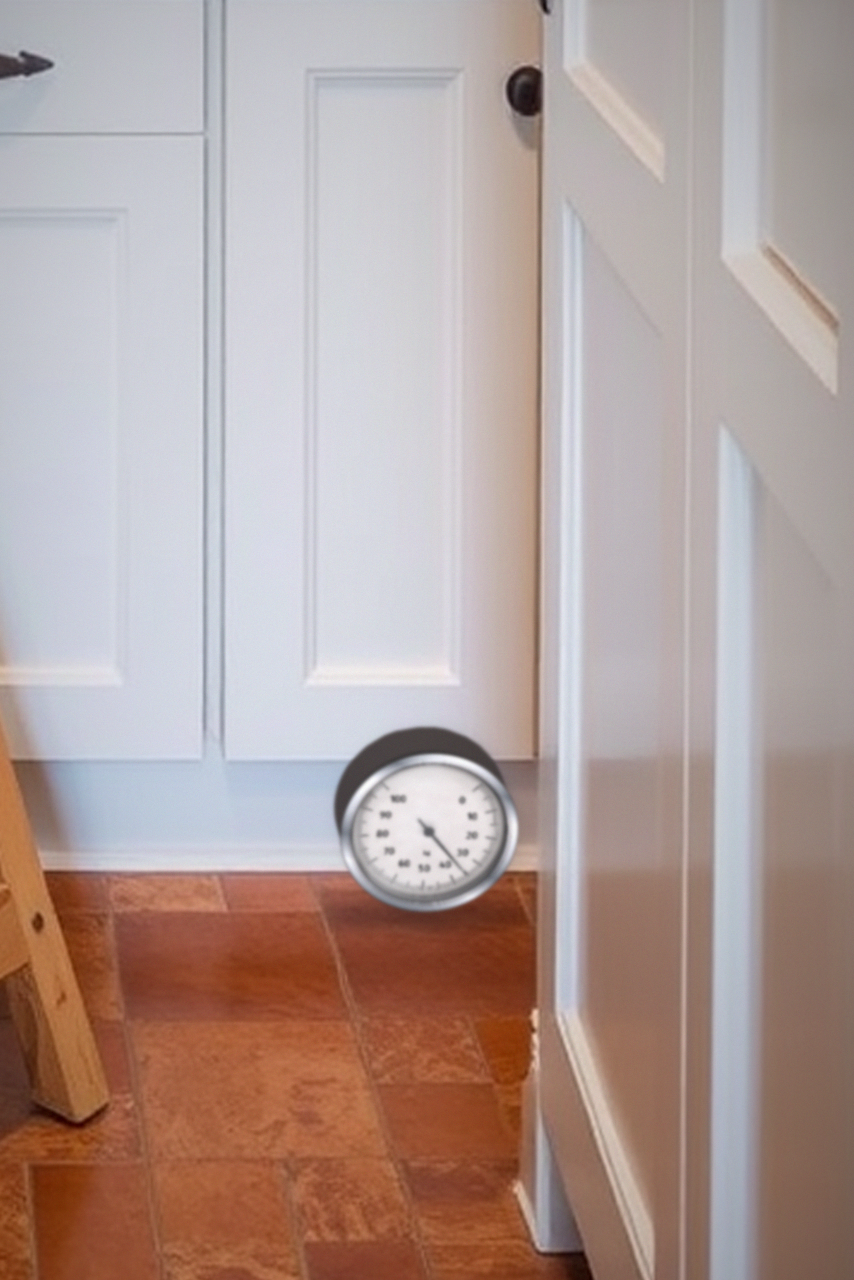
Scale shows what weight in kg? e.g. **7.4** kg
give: **35** kg
